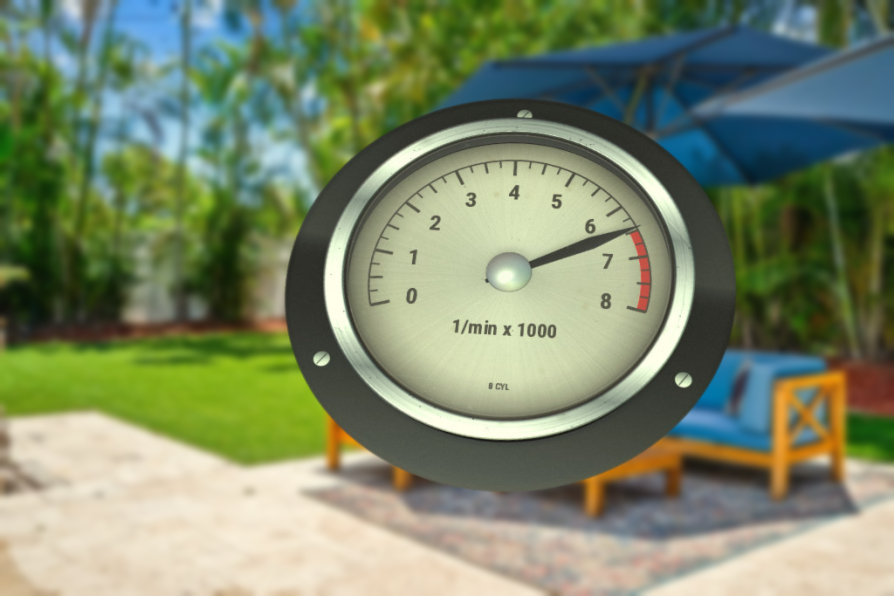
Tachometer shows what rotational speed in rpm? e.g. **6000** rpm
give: **6500** rpm
